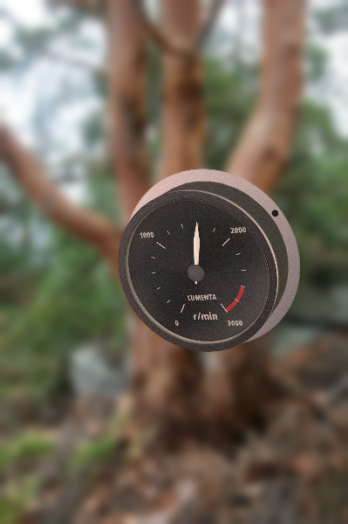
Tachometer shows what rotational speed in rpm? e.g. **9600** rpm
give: **1600** rpm
